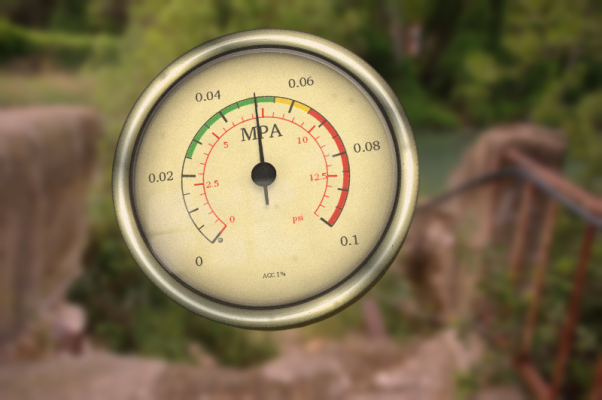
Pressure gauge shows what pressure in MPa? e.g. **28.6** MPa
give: **0.05** MPa
